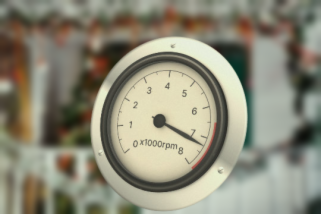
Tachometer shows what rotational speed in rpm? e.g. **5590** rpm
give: **7250** rpm
